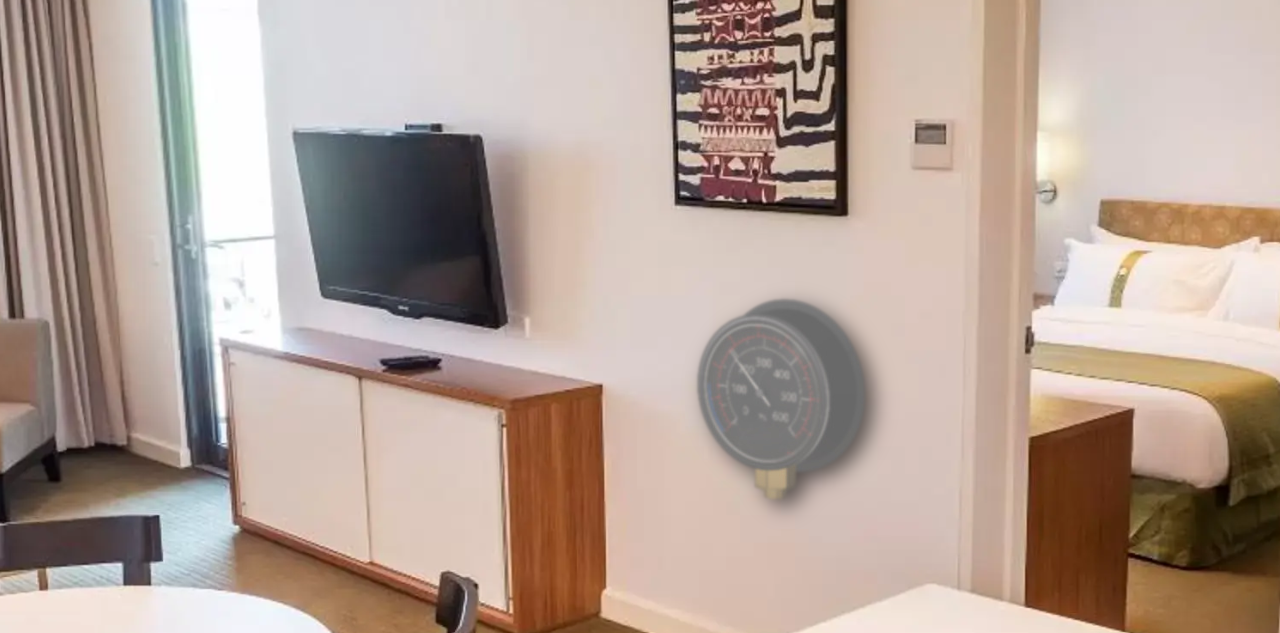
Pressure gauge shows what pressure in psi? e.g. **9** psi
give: **200** psi
